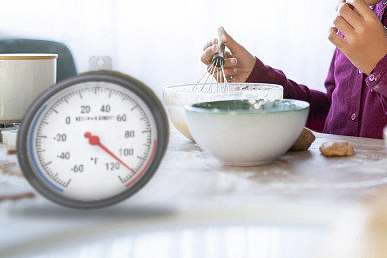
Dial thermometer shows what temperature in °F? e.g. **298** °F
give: **110** °F
